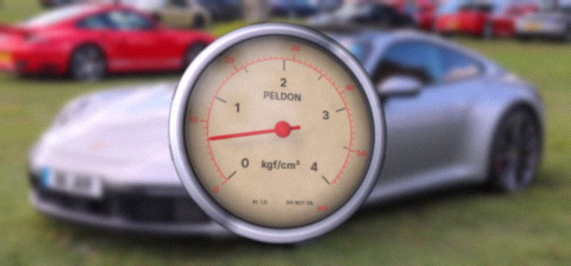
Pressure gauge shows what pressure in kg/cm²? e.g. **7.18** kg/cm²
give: **0.5** kg/cm²
